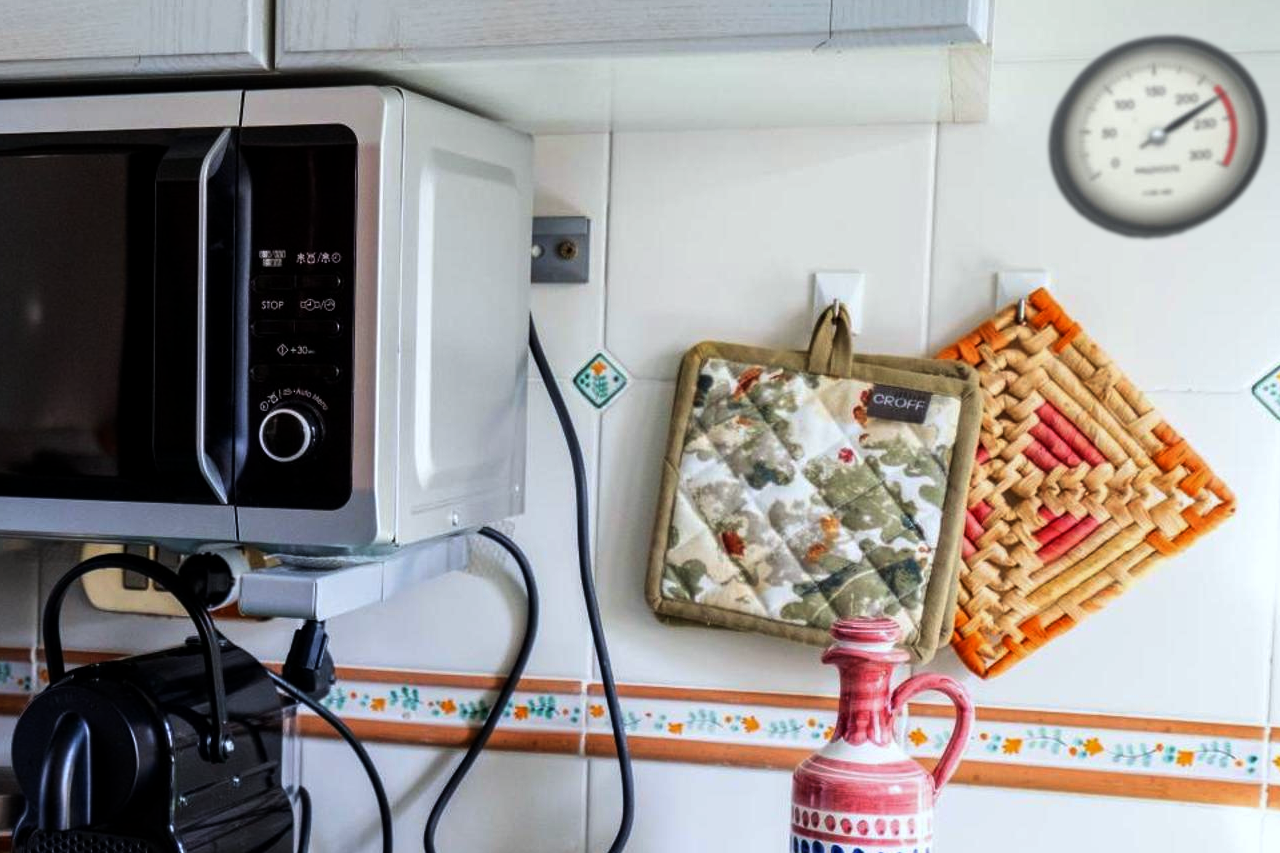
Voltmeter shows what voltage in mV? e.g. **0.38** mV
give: **225** mV
